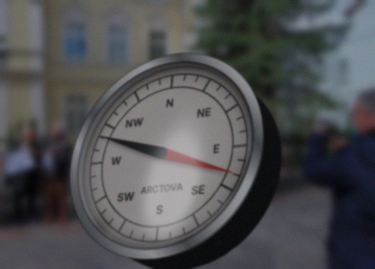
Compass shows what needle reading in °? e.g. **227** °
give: **110** °
